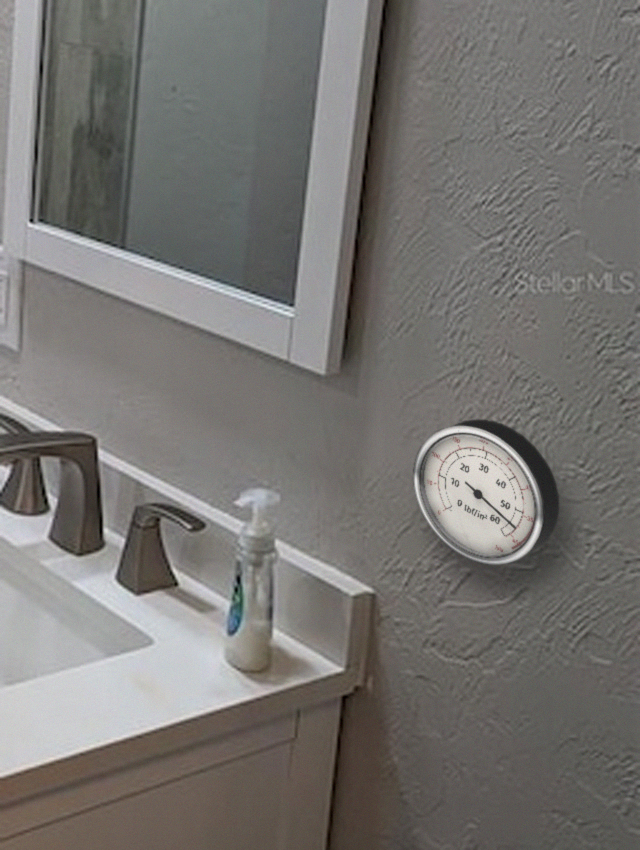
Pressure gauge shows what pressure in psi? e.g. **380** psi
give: **55** psi
